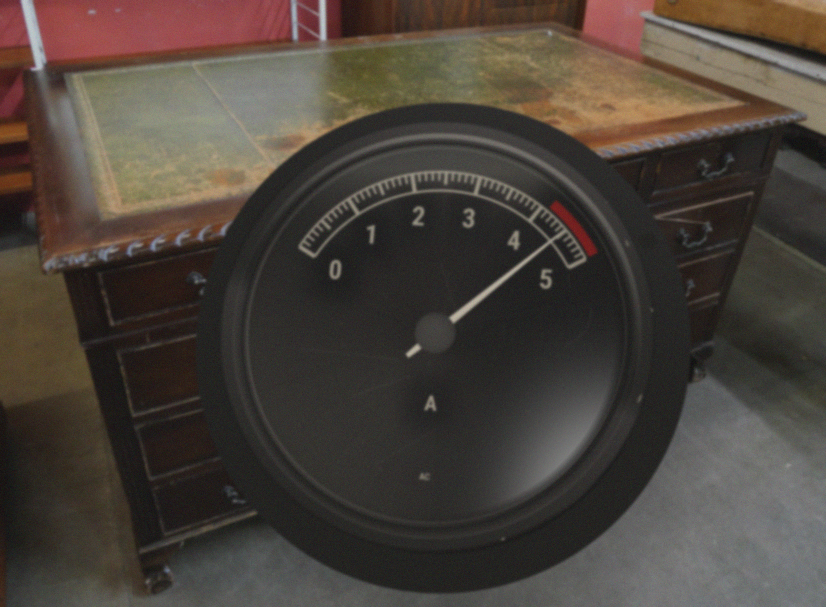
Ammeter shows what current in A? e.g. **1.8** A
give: **4.5** A
